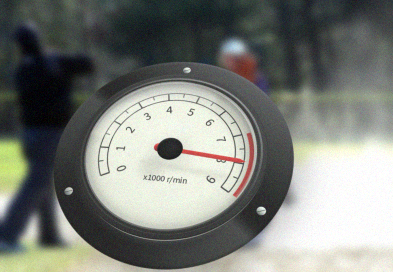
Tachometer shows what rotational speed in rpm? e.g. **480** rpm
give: **8000** rpm
